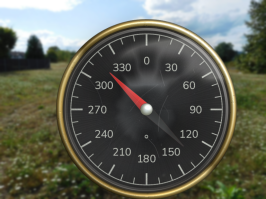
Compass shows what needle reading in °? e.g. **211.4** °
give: **315** °
